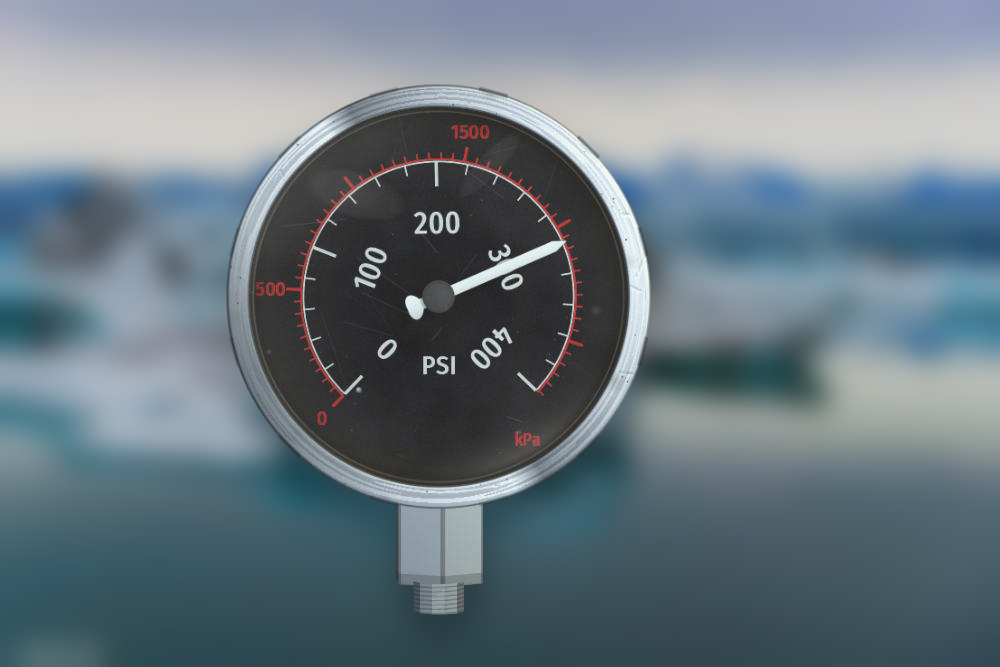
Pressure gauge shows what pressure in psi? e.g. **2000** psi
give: **300** psi
